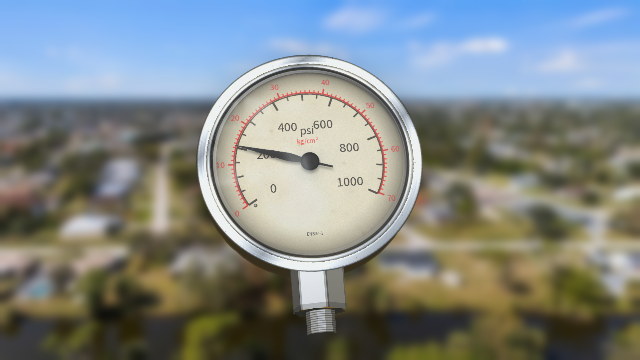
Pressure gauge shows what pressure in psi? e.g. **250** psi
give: **200** psi
